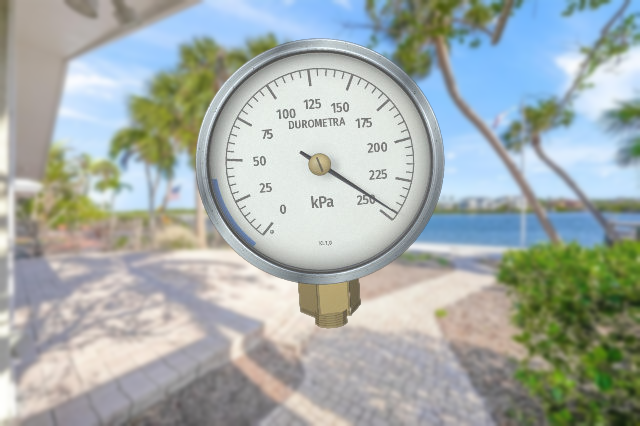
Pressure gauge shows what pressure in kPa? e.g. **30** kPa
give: **245** kPa
